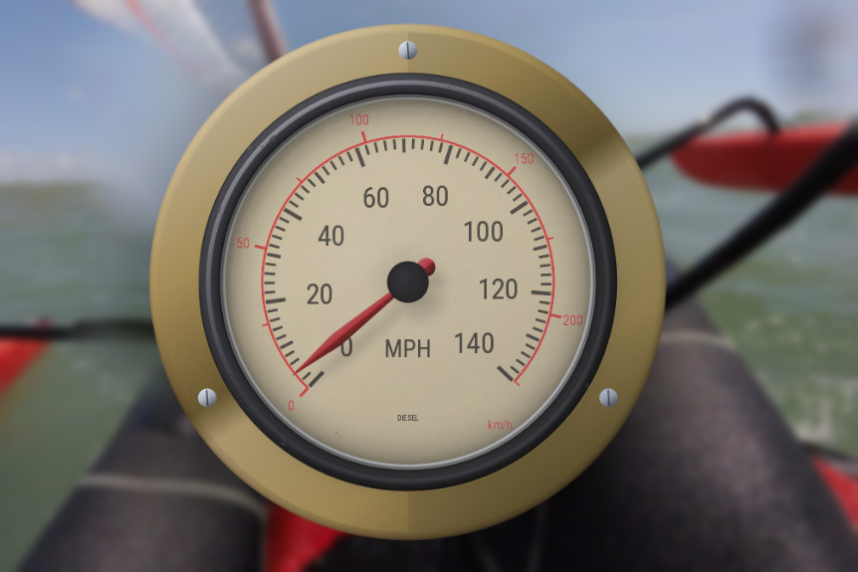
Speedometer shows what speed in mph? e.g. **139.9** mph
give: **4** mph
